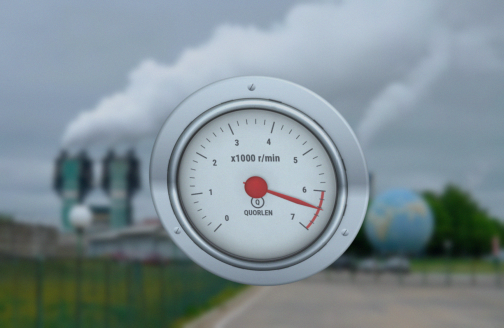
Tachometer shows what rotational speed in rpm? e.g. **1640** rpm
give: **6400** rpm
